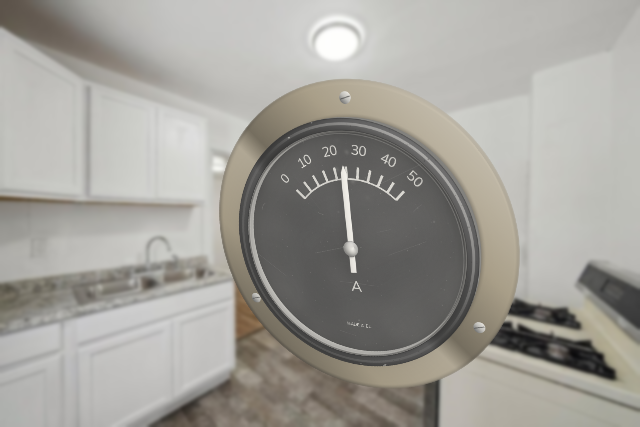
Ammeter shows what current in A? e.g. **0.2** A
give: **25** A
